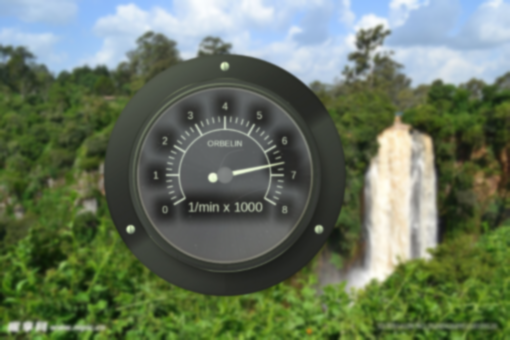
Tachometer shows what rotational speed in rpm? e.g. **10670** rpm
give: **6600** rpm
